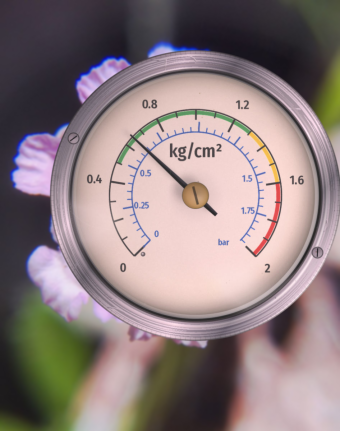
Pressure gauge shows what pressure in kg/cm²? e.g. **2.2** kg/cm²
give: **0.65** kg/cm²
